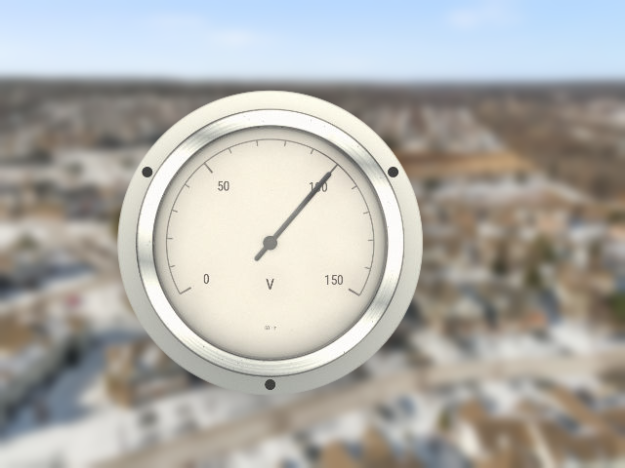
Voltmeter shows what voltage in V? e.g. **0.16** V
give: **100** V
